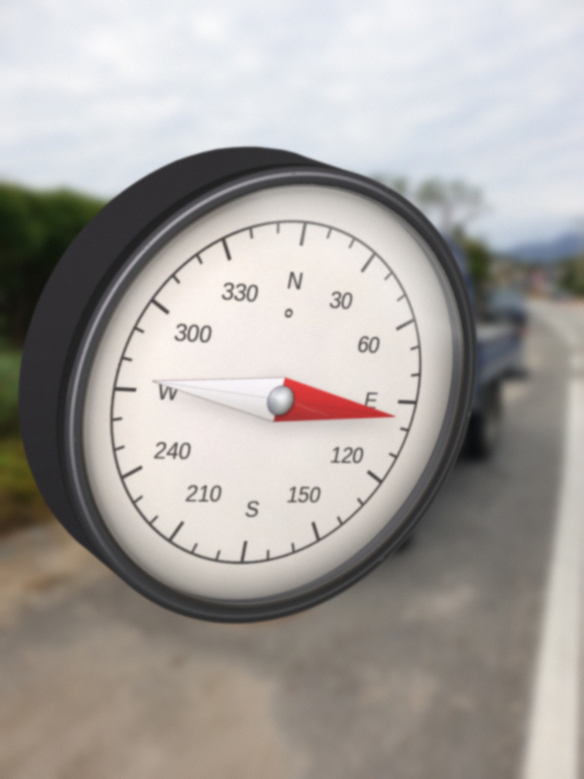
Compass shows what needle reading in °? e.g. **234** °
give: **95** °
